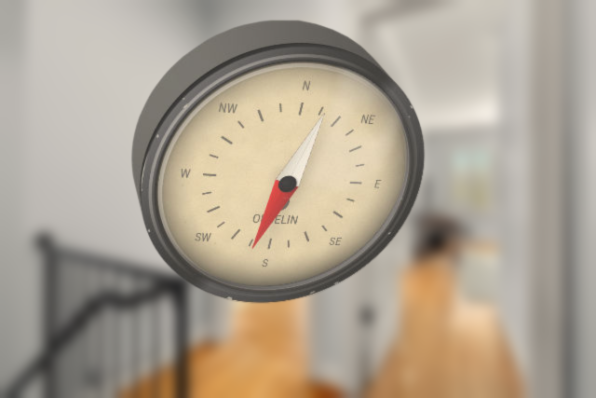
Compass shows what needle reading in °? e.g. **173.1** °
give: **195** °
